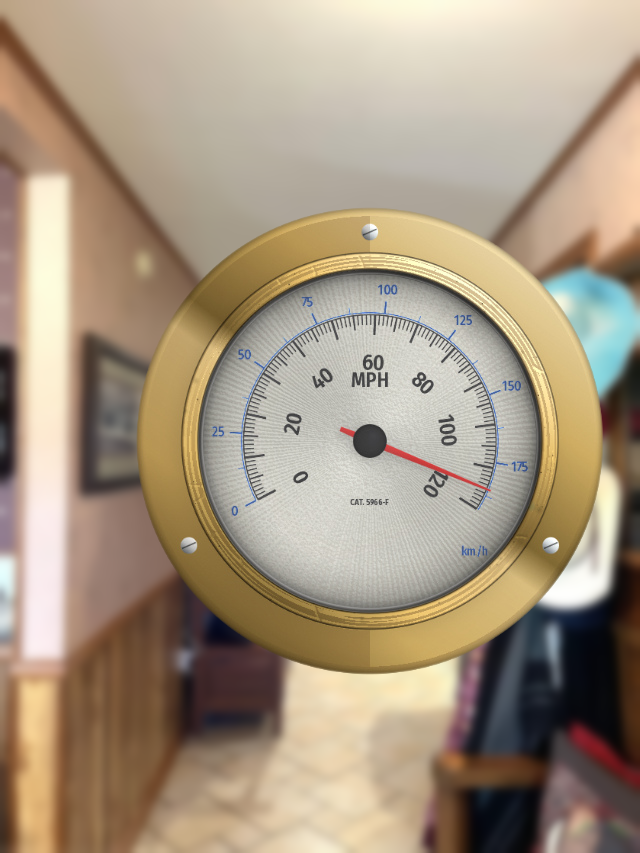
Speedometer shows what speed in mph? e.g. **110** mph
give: **115** mph
